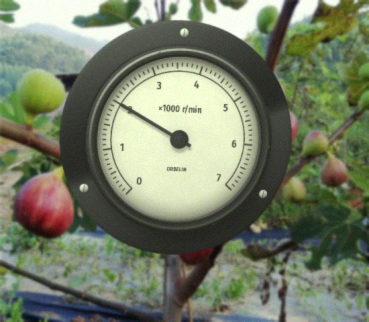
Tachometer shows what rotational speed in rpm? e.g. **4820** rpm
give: **2000** rpm
